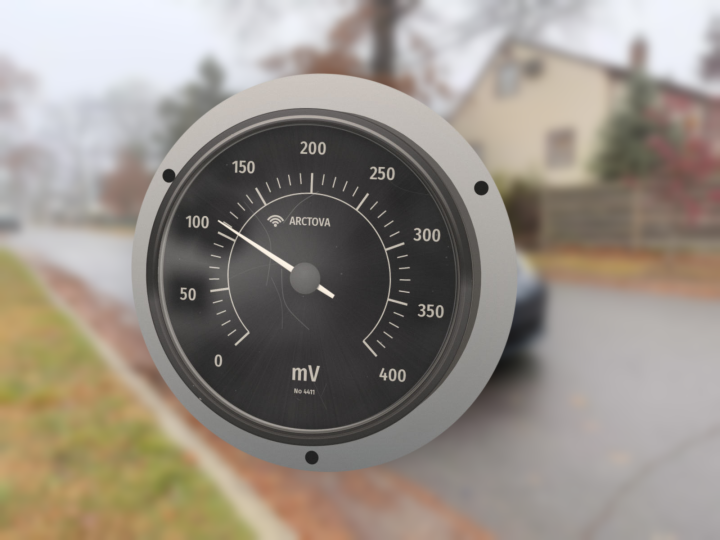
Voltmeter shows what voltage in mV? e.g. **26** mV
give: **110** mV
